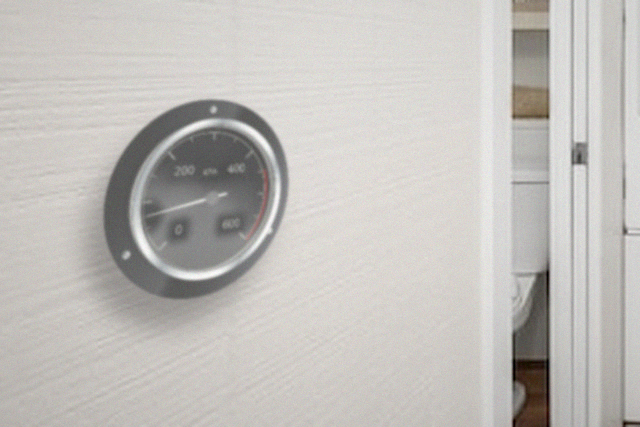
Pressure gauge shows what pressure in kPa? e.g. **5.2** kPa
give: **75** kPa
